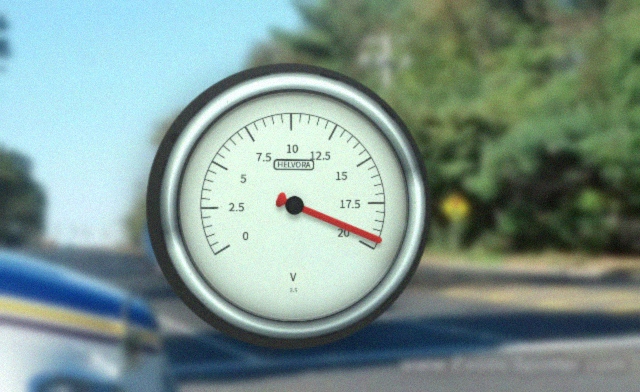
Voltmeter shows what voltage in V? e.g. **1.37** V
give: **19.5** V
